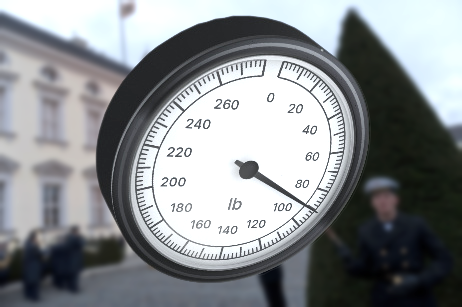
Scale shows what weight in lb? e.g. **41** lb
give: **90** lb
